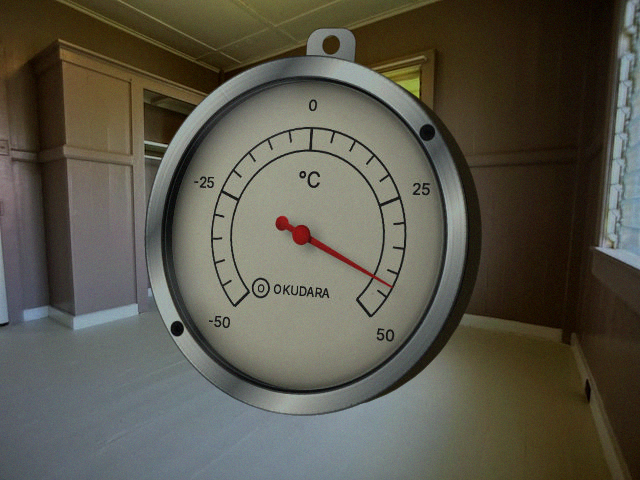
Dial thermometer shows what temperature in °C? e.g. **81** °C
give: **42.5** °C
